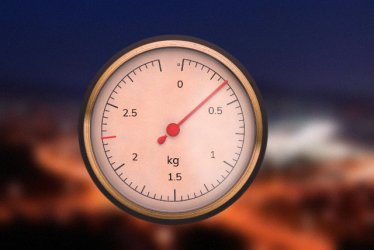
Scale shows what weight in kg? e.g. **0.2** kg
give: **0.35** kg
